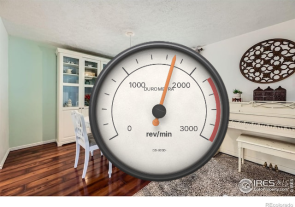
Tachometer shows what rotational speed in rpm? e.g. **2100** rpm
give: **1700** rpm
